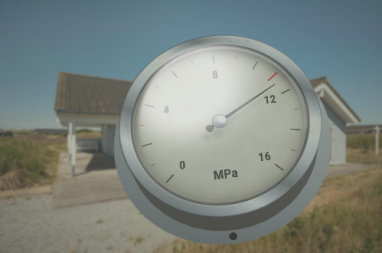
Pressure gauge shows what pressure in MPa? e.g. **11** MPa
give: **11.5** MPa
